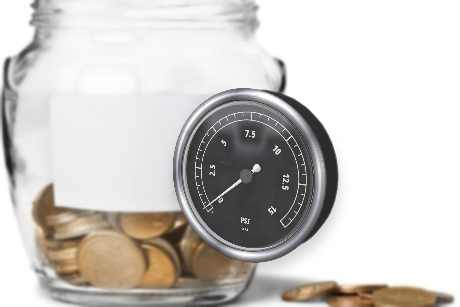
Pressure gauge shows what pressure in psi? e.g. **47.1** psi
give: **0.25** psi
